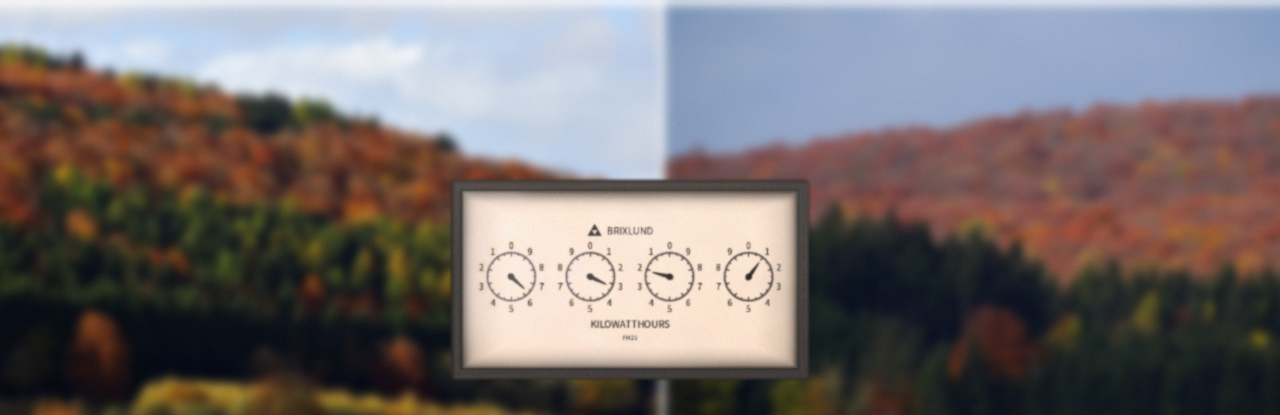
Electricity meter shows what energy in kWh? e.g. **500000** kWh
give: **6321** kWh
